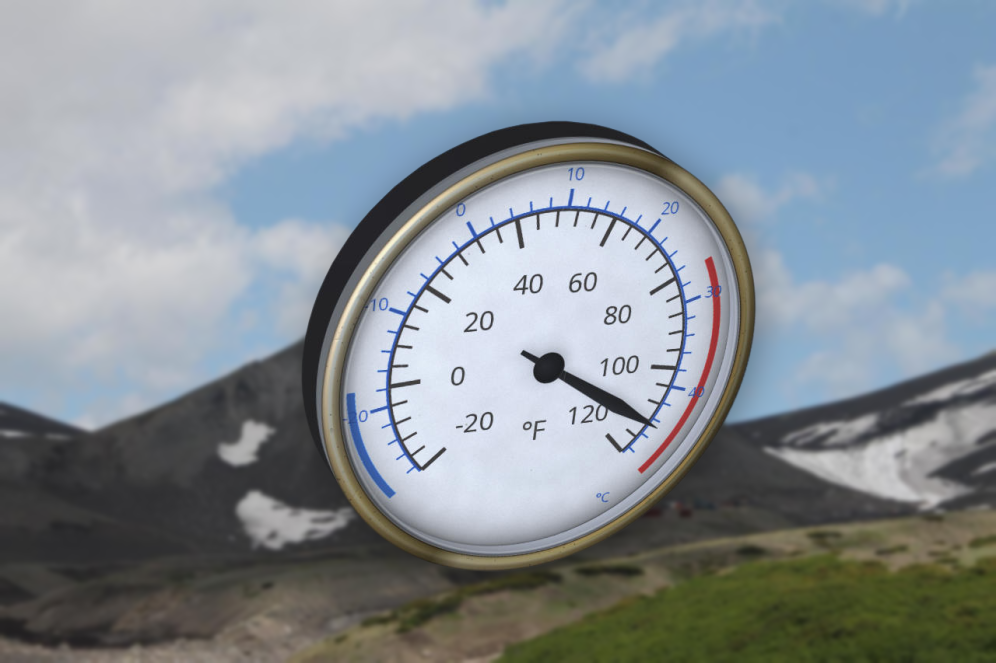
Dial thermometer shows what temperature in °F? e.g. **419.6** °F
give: **112** °F
